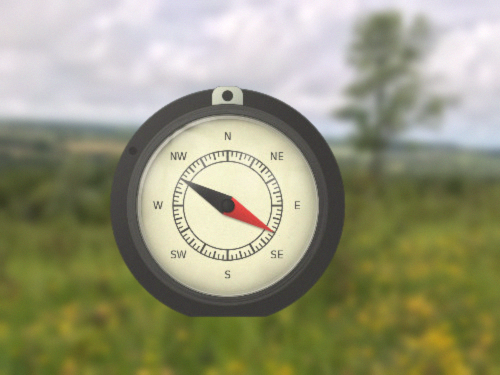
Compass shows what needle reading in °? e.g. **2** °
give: **120** °
